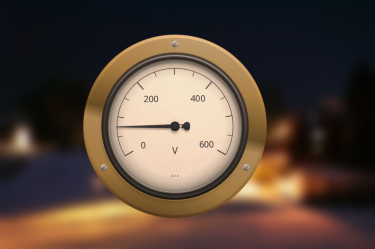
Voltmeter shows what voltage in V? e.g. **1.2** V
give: **75** V
